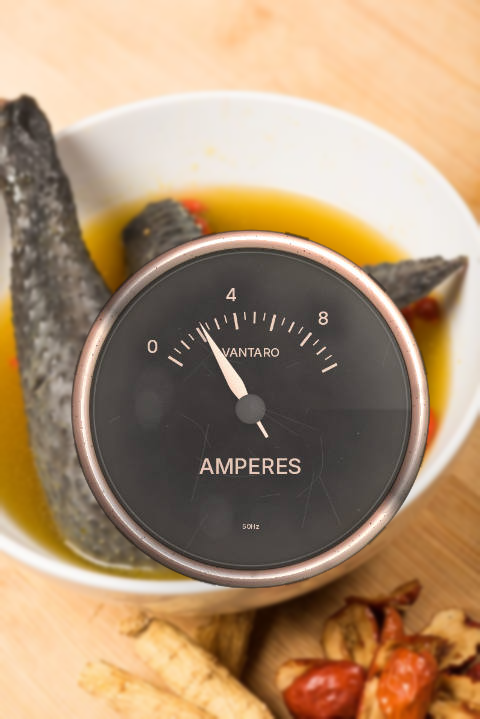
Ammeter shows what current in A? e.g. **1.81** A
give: **2.25** A
